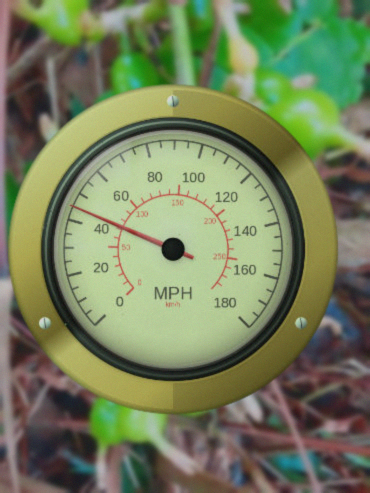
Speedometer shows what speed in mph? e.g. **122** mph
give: **45** mph
